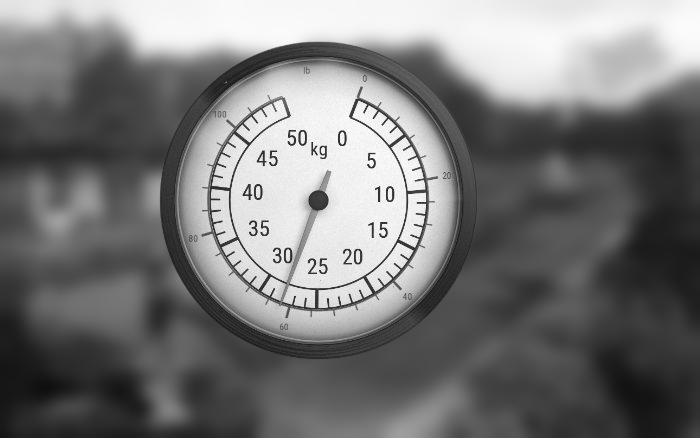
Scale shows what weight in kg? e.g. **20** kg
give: **28** kg
